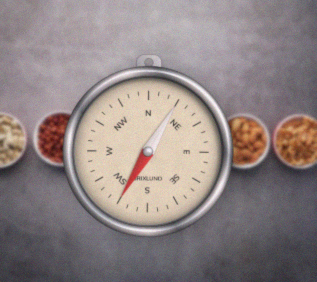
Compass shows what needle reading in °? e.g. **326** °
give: **210** °
